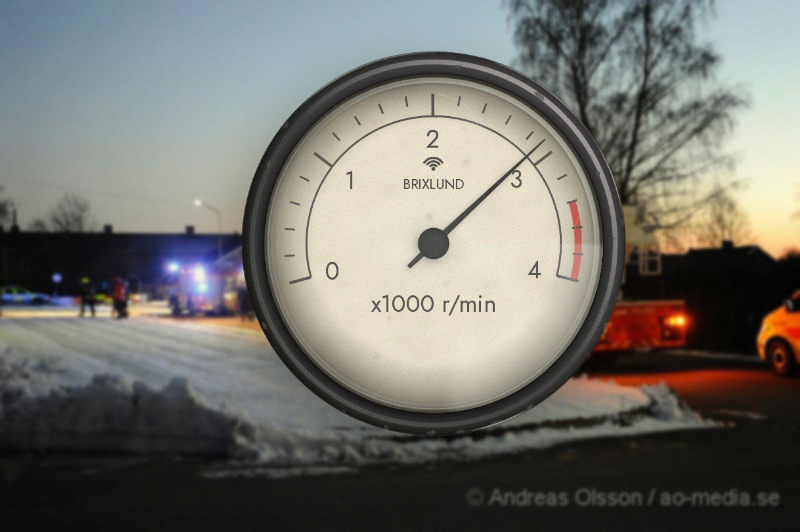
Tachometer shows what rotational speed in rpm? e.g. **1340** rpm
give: **2900** rpm
